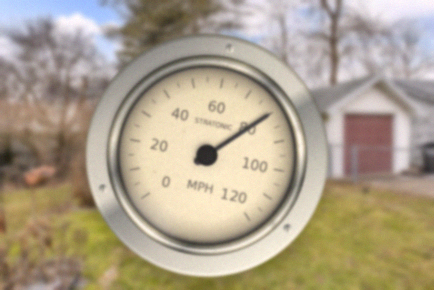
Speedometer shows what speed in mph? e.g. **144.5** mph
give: **80** mph
